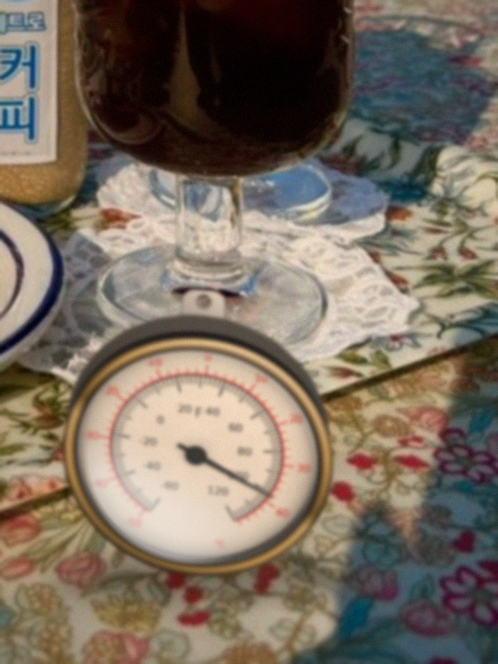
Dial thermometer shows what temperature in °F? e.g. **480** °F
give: **100** °F
